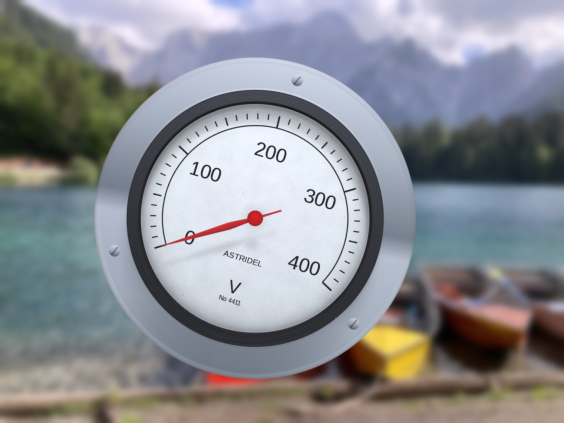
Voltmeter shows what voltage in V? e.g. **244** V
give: **0** V
